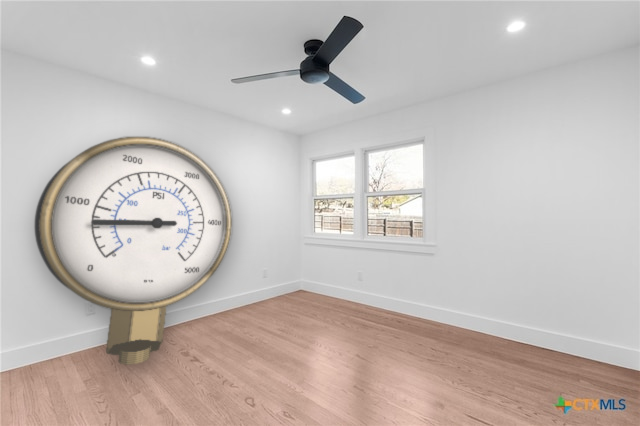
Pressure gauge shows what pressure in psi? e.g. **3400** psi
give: **700** psi
